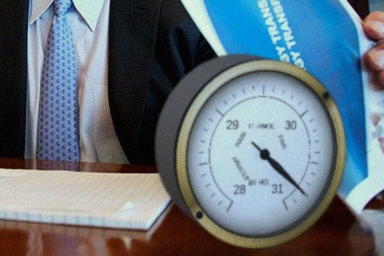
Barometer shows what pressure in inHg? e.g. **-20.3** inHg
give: **30.8** inHg
